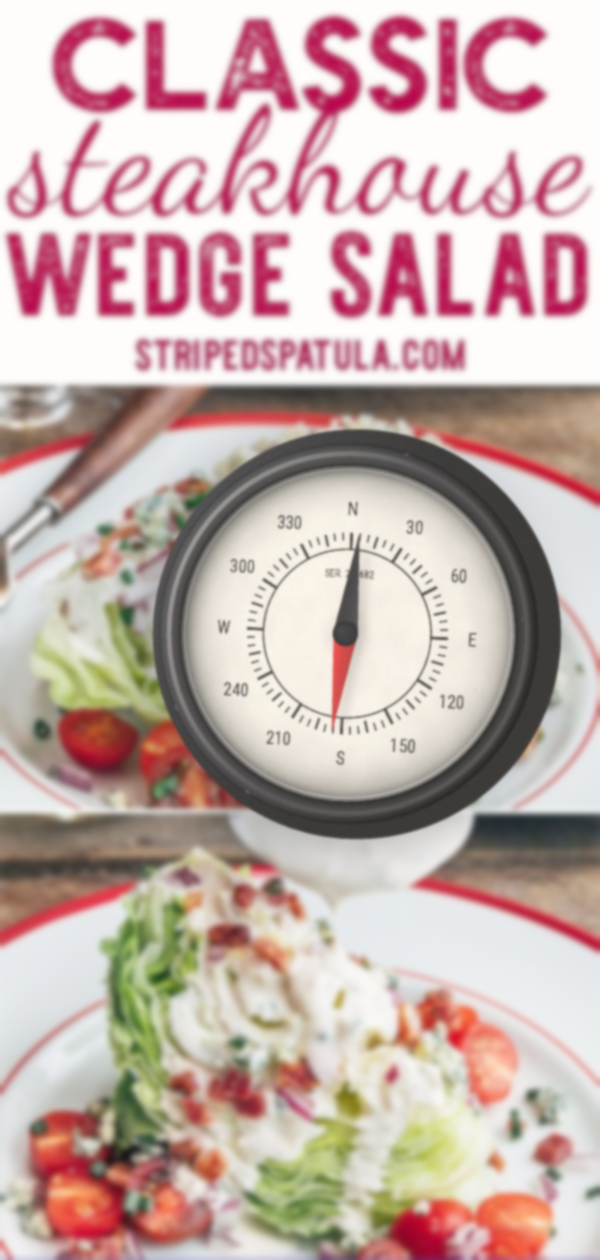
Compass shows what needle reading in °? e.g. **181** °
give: **185** °
